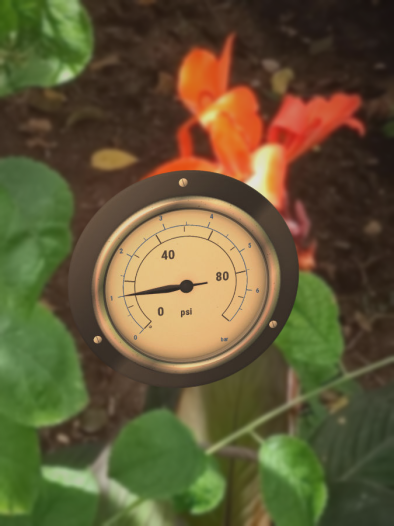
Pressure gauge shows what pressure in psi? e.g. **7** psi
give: **15** psi
